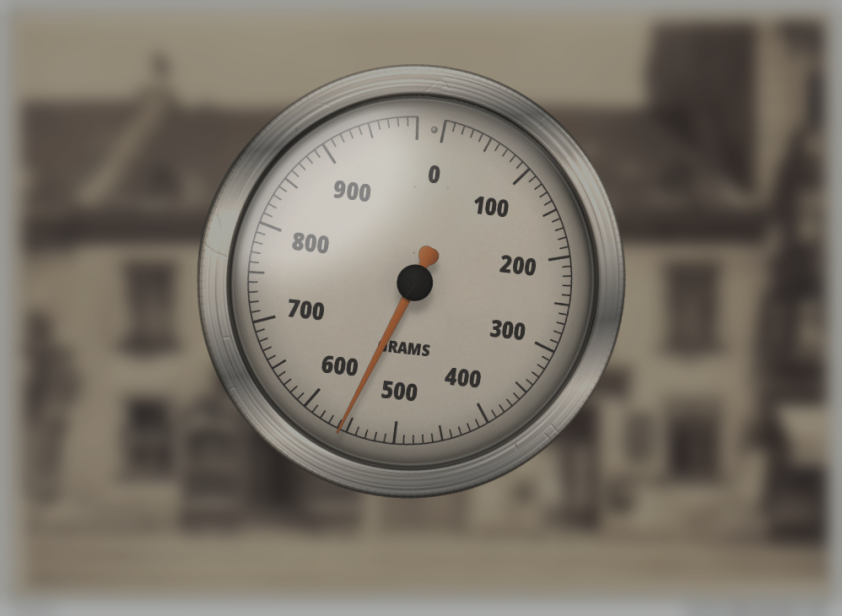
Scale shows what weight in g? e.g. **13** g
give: **560** g
